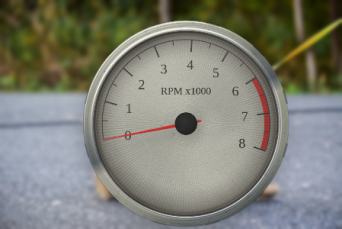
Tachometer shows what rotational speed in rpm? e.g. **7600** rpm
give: **0** rpm
